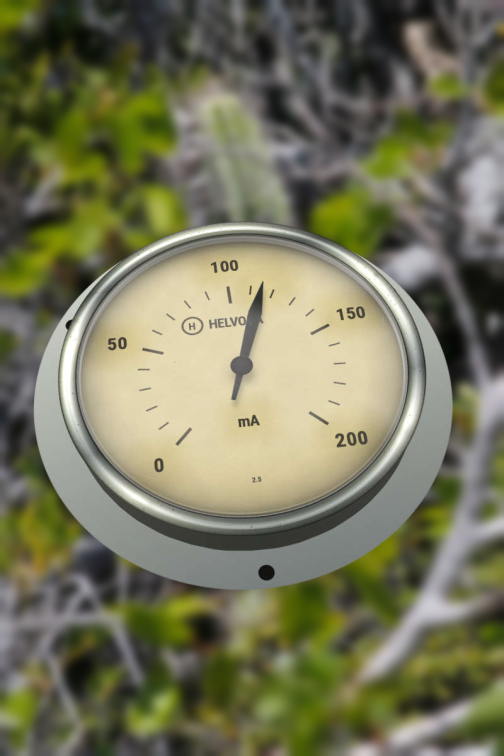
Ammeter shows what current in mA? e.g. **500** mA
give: **115** mA
